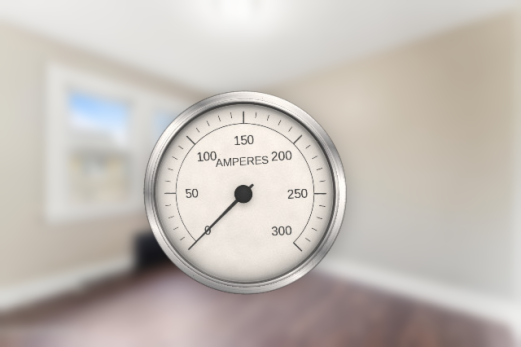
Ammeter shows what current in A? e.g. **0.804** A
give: **0** A
